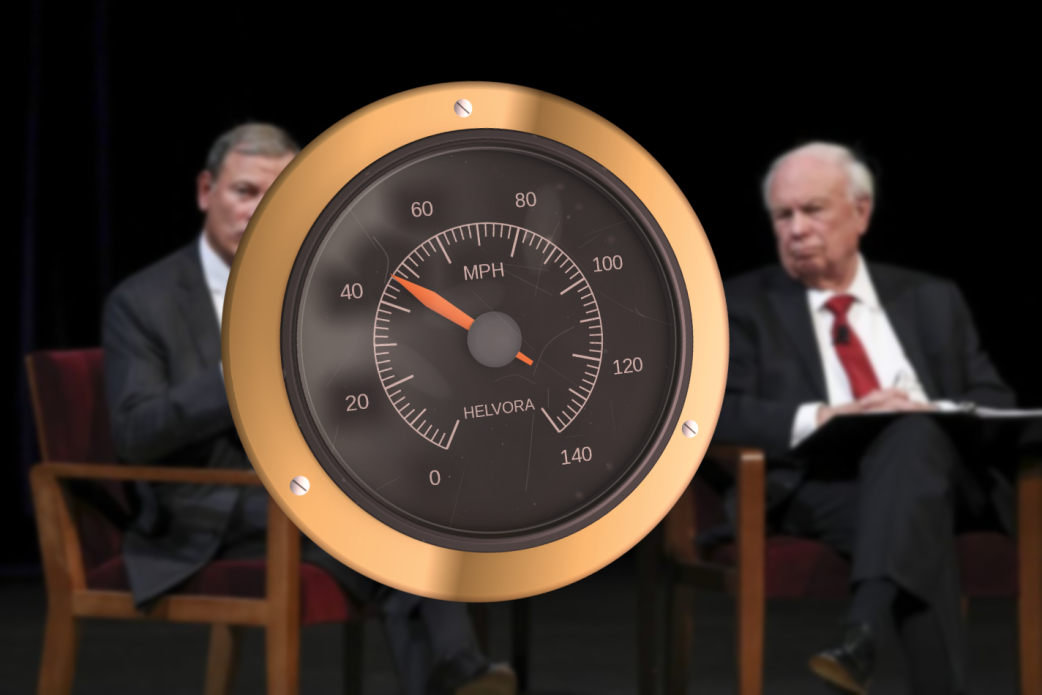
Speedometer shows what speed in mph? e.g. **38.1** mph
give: **46** mph
